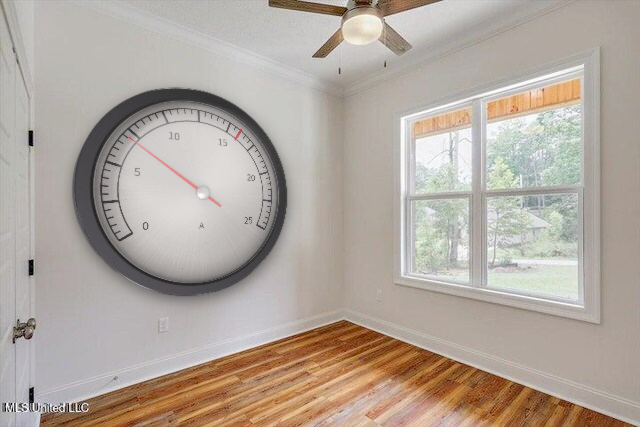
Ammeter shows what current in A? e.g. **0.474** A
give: **7** A
